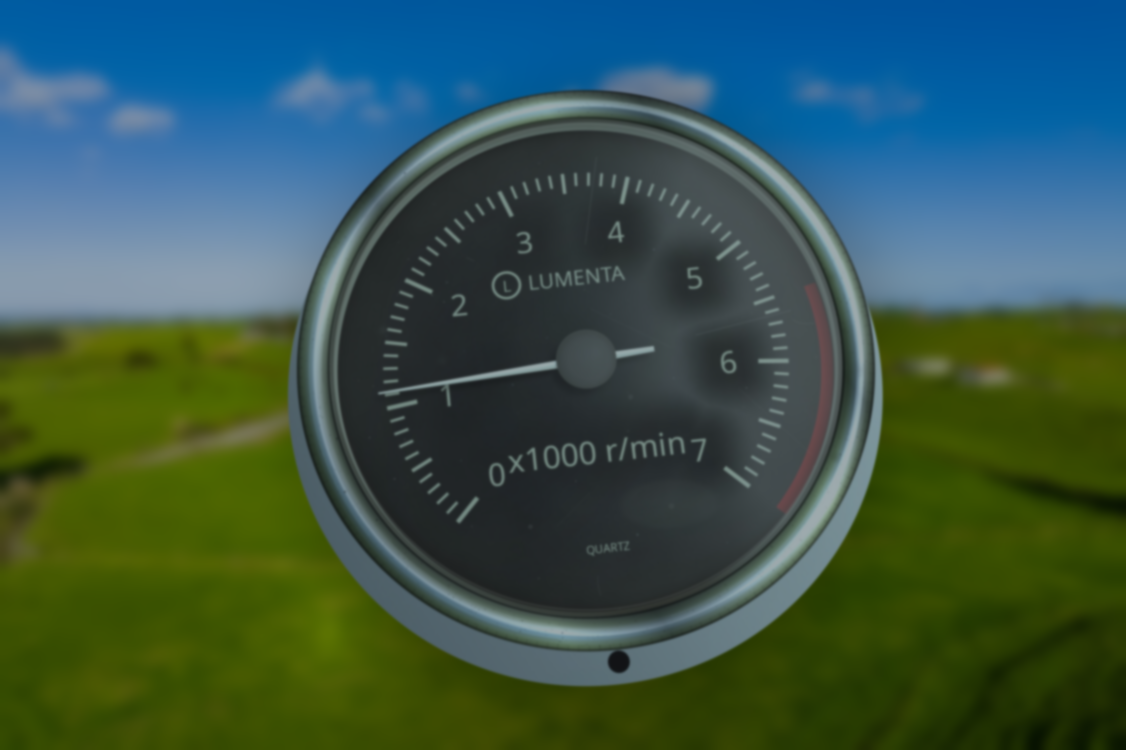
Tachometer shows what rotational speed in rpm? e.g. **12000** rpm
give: **1100** rpm
